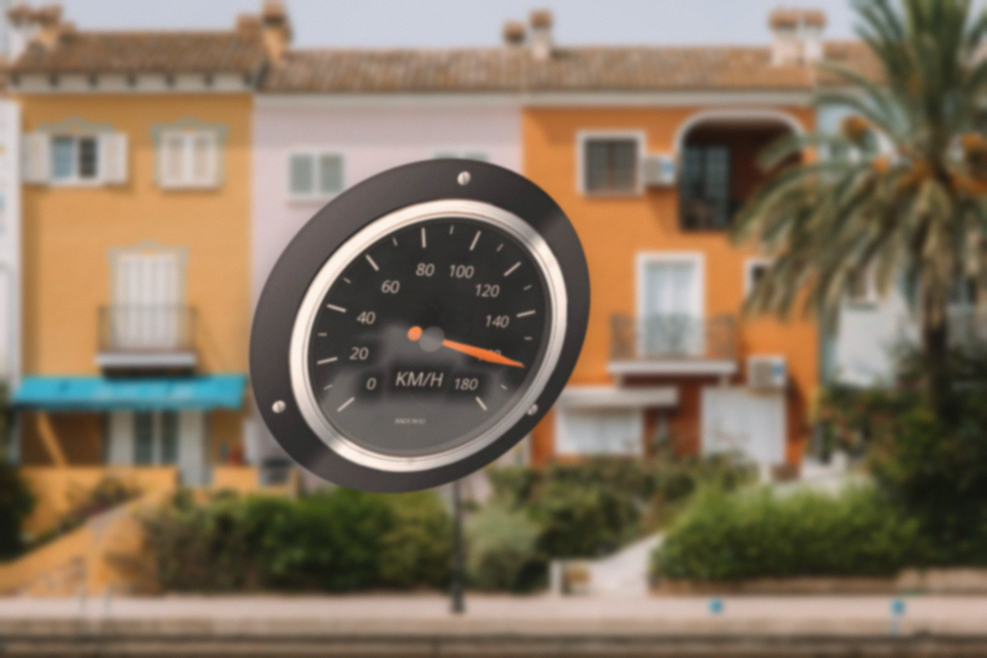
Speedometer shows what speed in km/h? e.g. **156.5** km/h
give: **160** km/h
